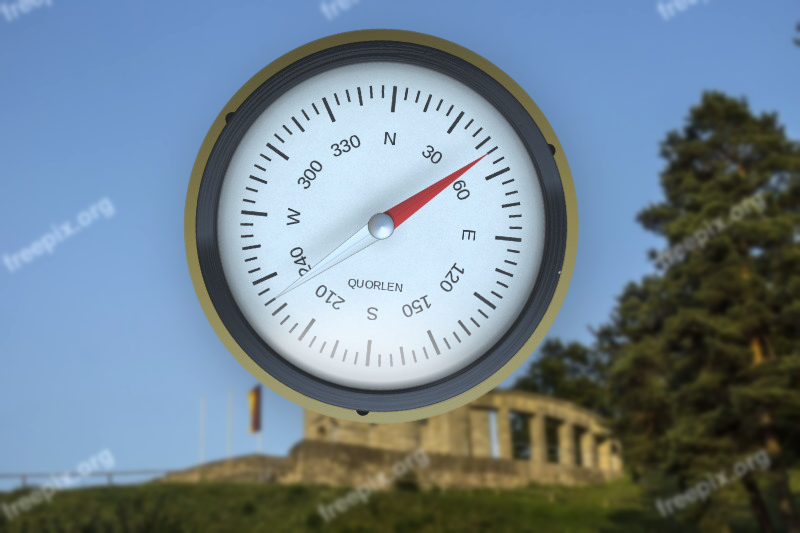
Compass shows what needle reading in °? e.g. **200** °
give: **50** °
